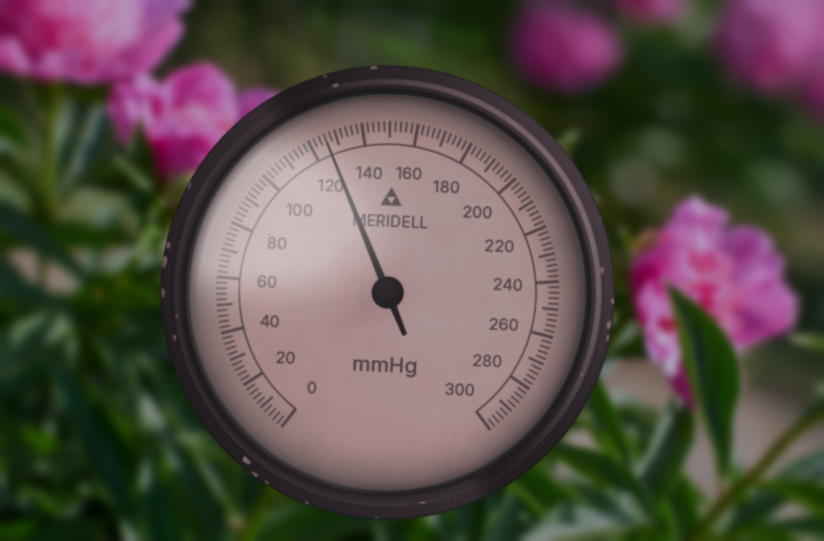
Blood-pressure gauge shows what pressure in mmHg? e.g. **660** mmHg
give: **126** mmHg
